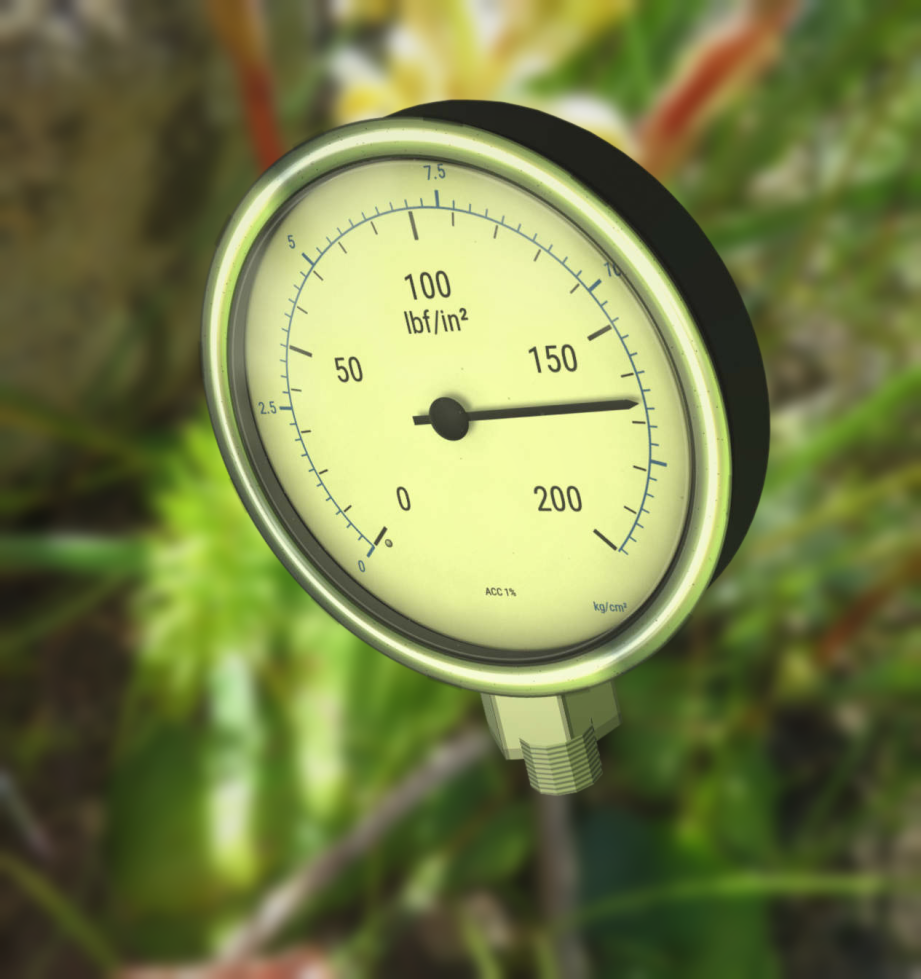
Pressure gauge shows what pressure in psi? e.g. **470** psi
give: **165** psi
